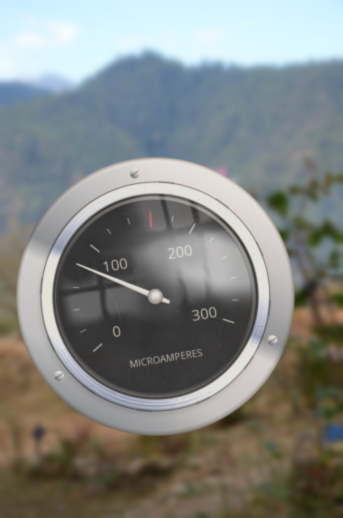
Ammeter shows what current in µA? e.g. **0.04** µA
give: **80** µA
